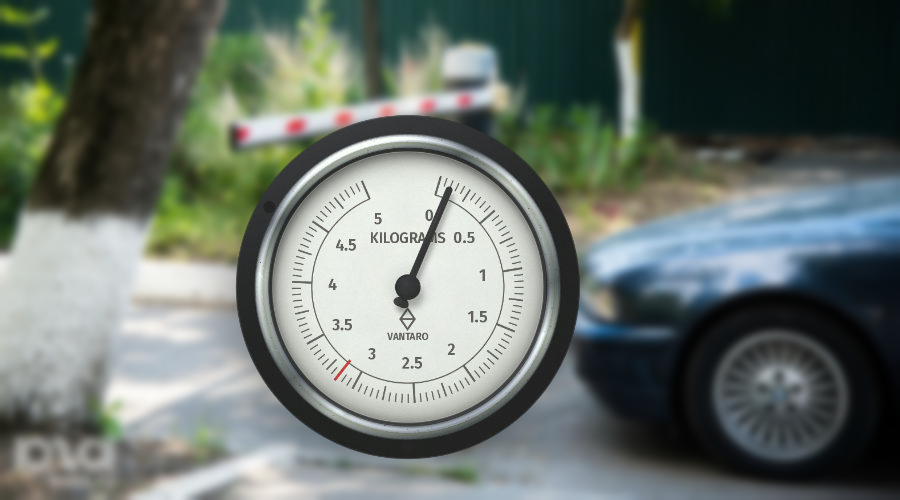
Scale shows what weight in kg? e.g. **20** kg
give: **0.1** kg
